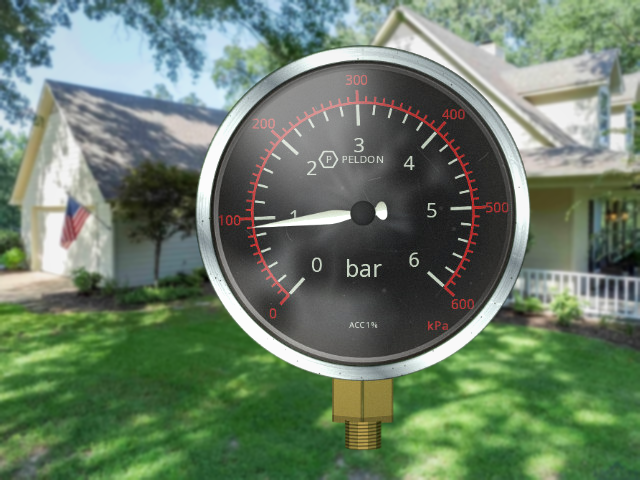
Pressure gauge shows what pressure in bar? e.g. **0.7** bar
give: **0.9** bar
